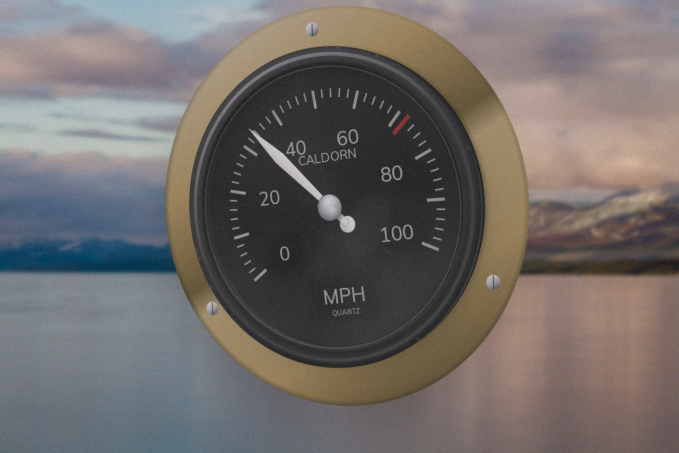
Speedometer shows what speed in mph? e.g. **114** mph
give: **34** mph
